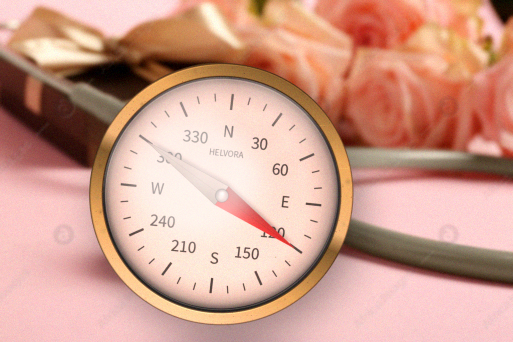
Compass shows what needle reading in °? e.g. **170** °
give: **120** °
